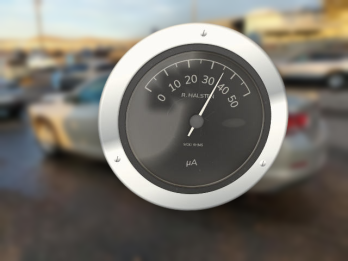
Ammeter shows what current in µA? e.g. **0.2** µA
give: **35** µA
